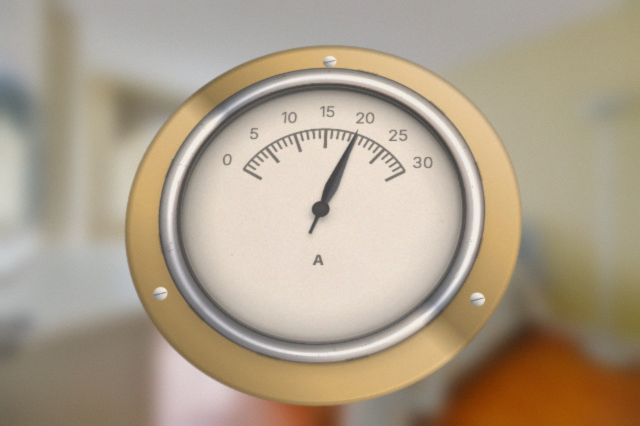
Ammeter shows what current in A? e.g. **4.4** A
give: **20** A
